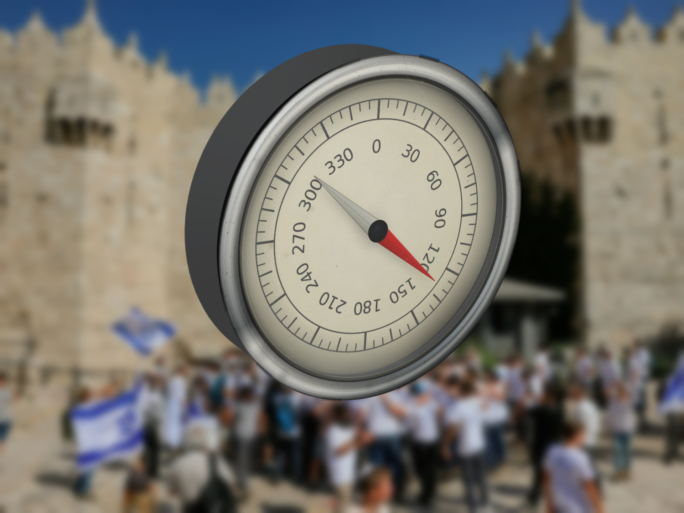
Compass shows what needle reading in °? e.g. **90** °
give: **130** °
